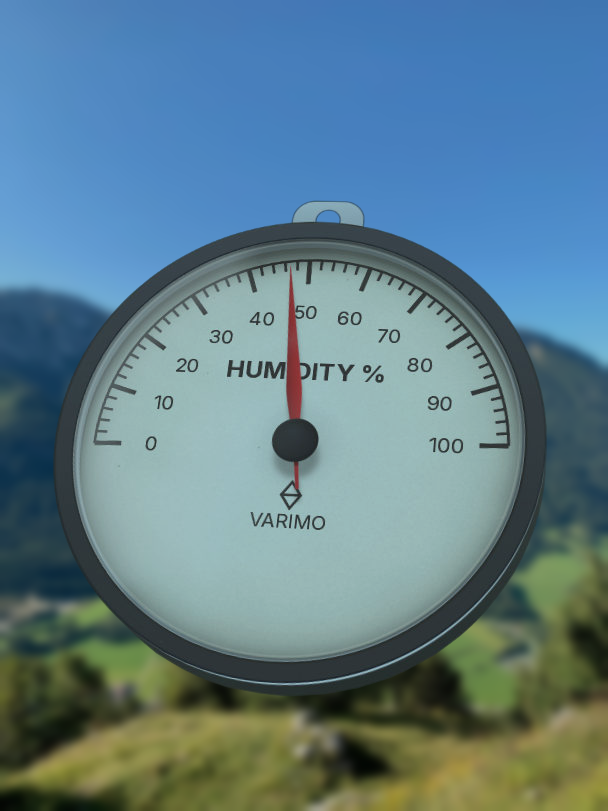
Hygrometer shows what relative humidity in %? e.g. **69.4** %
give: **47** %
